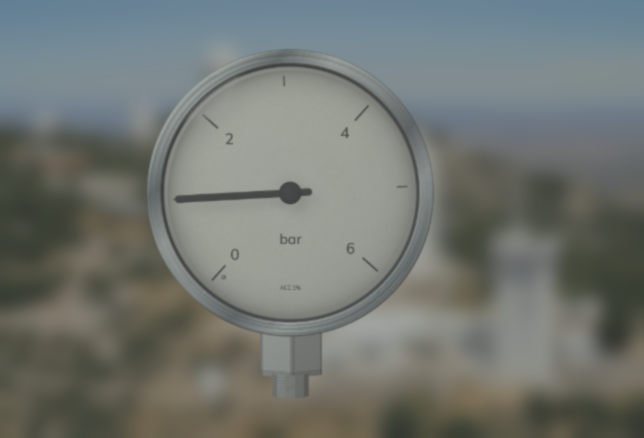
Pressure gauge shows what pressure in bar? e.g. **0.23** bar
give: **1** bar
